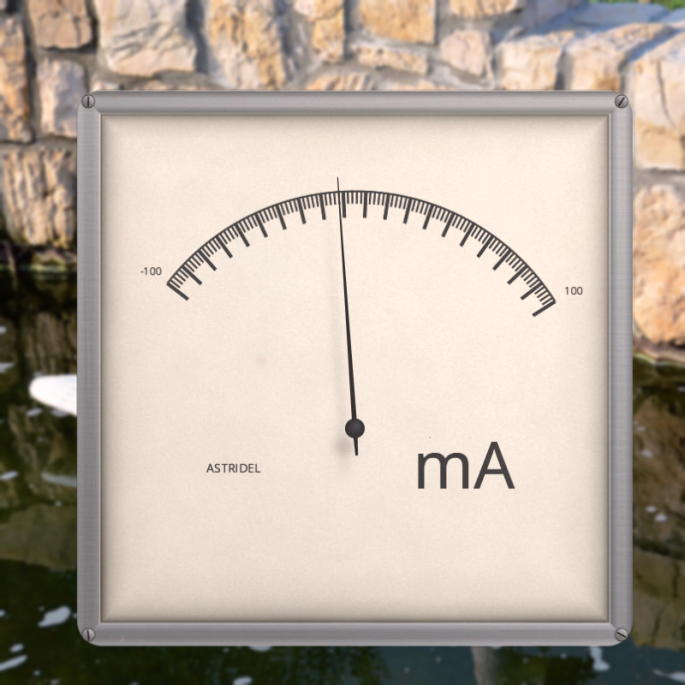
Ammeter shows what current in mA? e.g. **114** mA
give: **-12** mA
